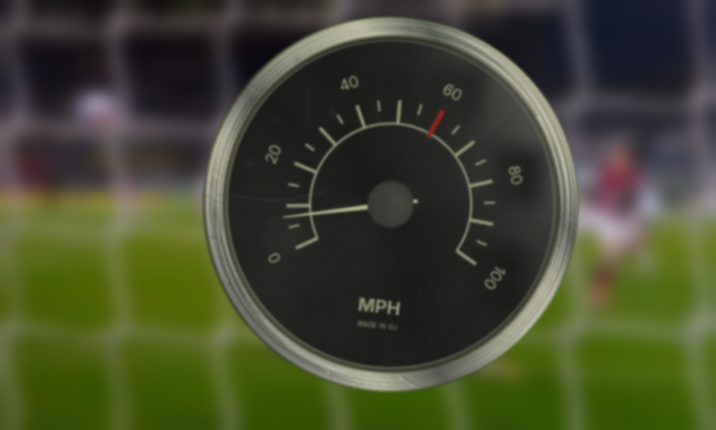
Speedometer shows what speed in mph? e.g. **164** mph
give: **7.5** mph
